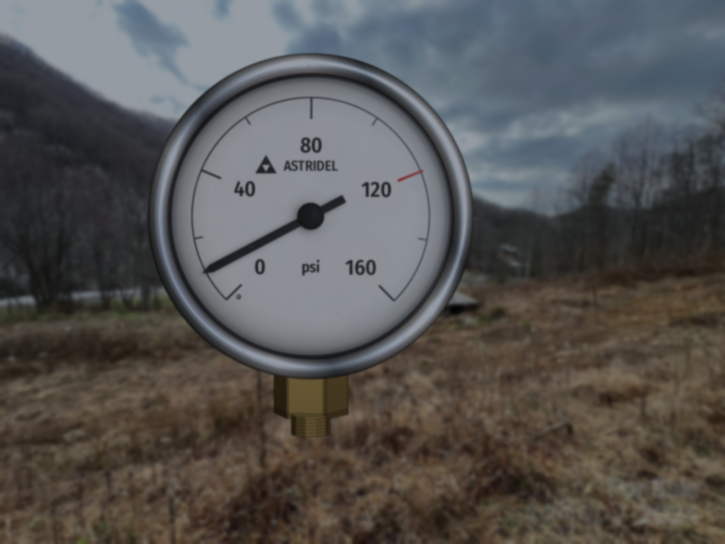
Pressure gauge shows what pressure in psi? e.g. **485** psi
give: **10** psi
